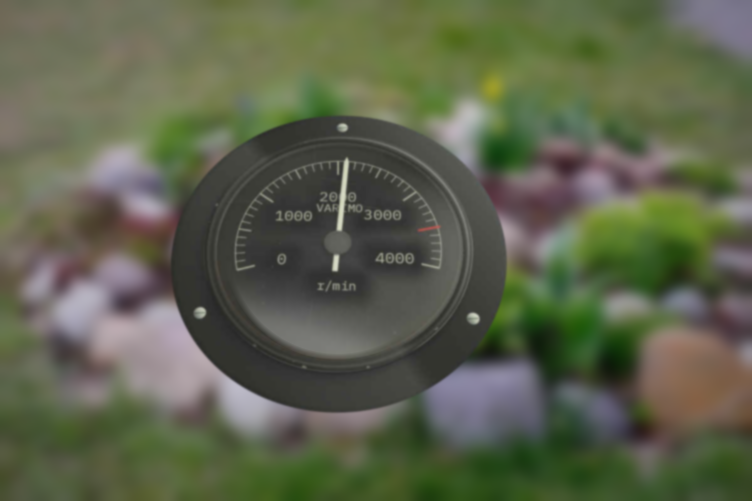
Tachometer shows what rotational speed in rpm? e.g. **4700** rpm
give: **2100** rpm
